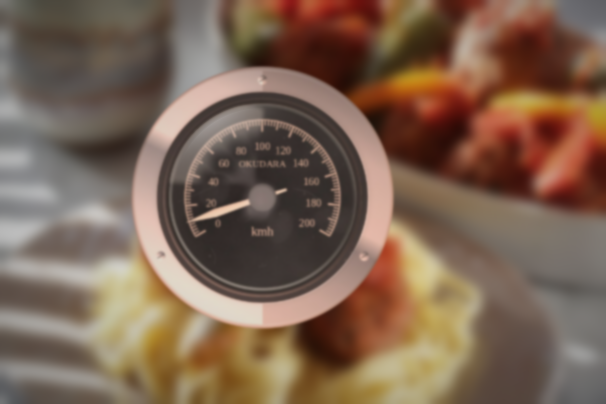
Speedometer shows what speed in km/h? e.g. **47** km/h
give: **10** km/h
